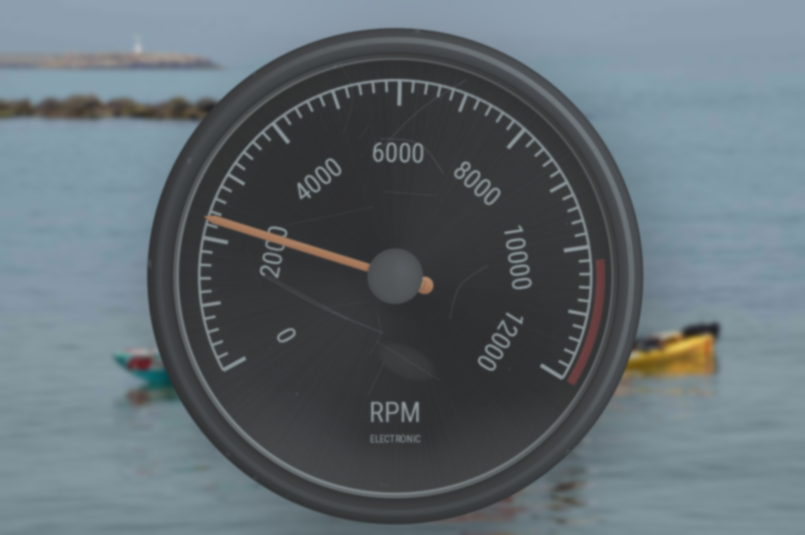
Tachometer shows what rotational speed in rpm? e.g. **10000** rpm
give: **2300** rpm
